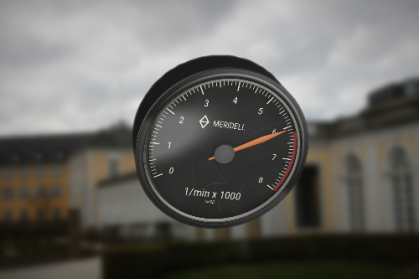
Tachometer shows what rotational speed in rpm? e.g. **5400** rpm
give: **6000** rpm
